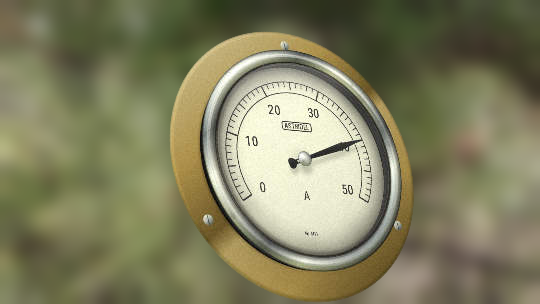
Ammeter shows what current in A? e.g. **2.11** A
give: **40** A
